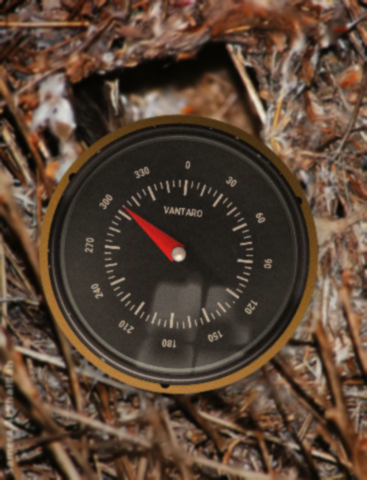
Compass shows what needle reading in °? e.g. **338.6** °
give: **305** °
